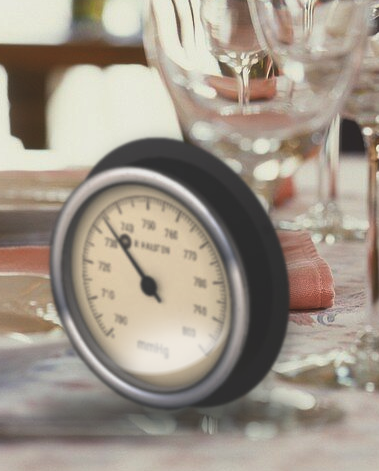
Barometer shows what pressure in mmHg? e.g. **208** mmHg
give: **735** mmHg
